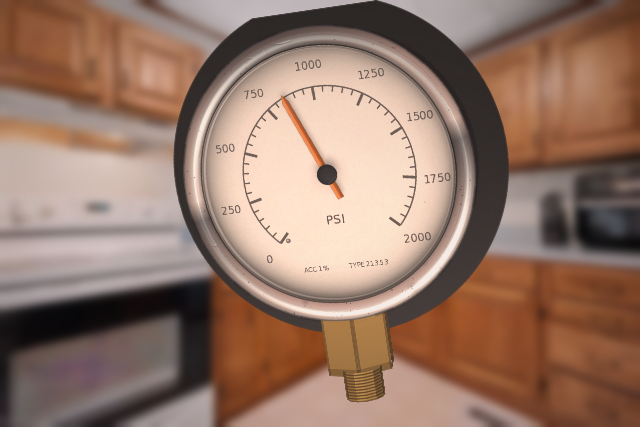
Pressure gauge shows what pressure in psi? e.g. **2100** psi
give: **850** psi
